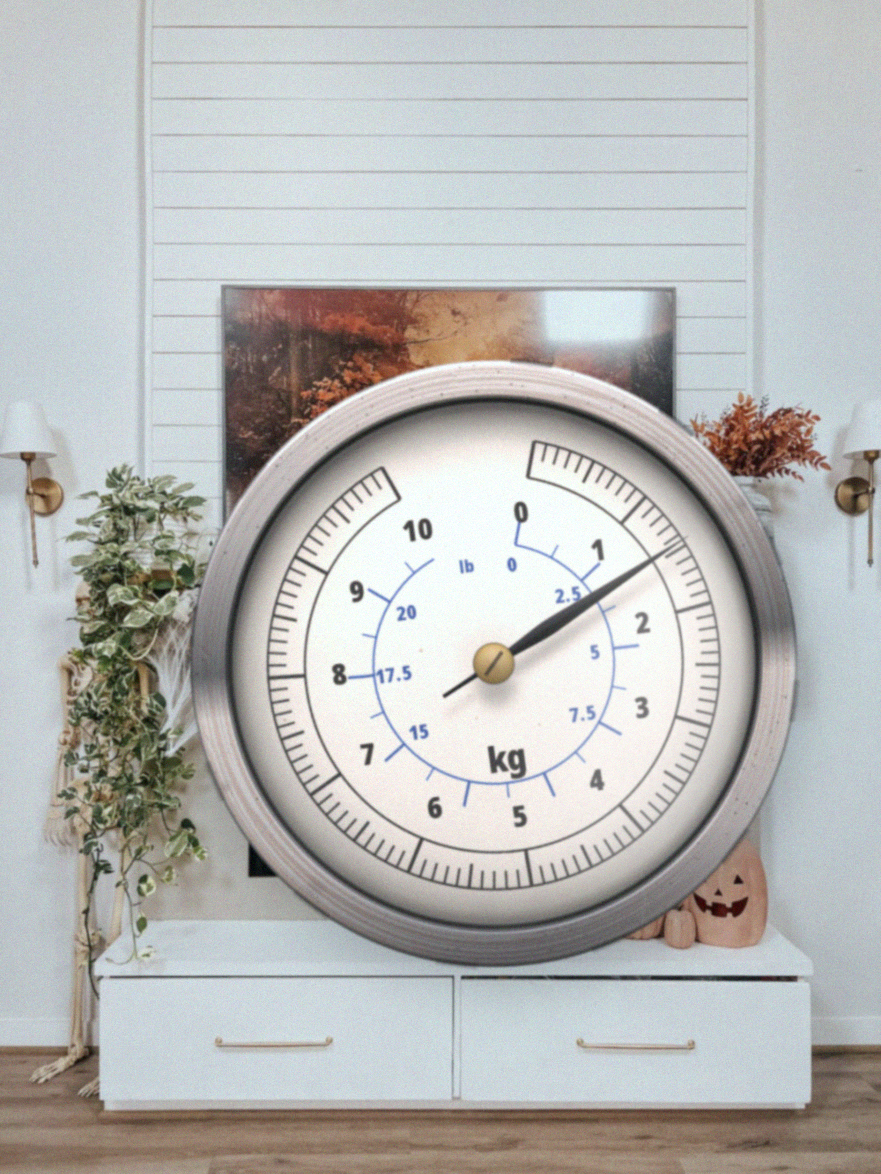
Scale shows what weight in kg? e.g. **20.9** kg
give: **1.45** kg
